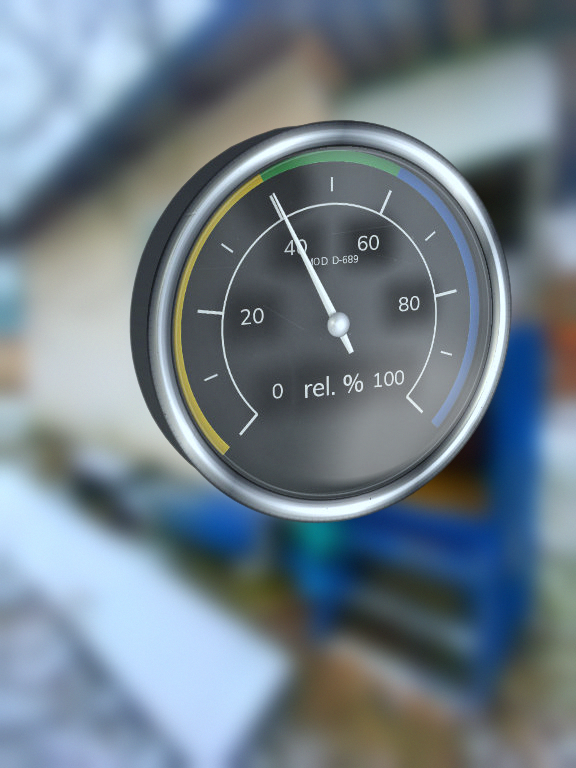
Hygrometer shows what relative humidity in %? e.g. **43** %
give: **40** %
